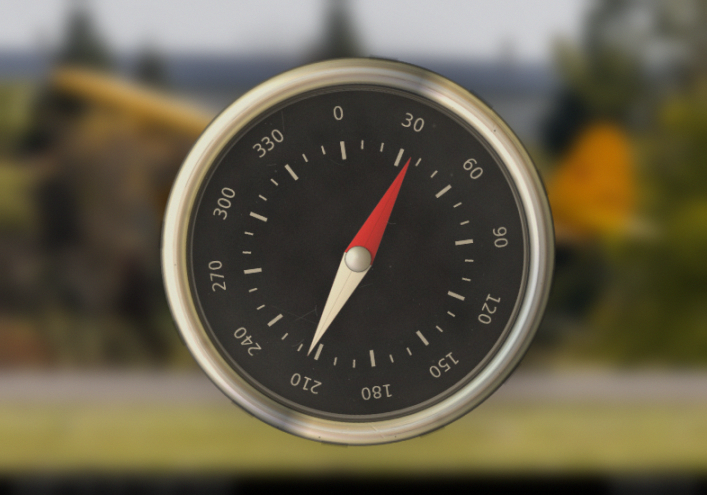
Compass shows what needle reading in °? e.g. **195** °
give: **35** °
